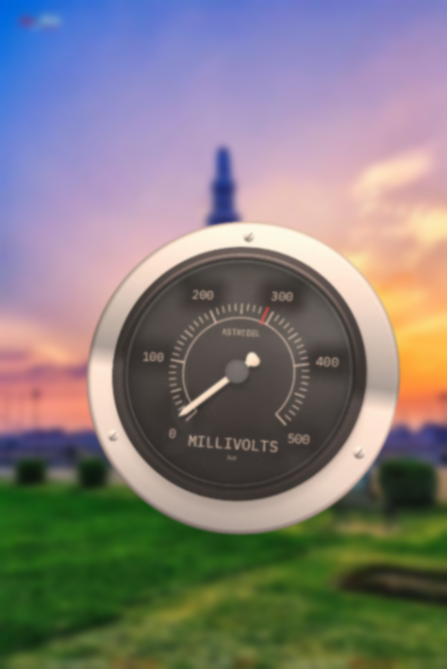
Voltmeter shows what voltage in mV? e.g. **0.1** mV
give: **10** mV
